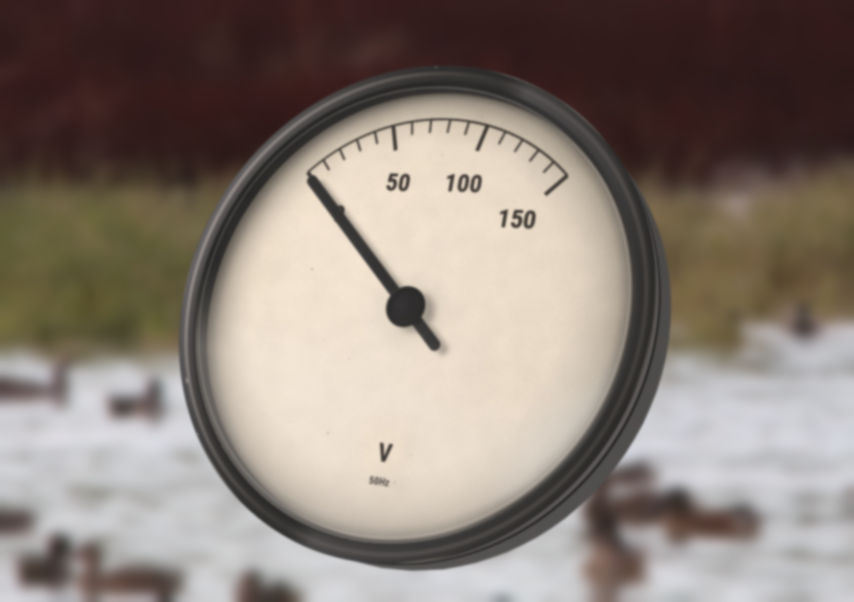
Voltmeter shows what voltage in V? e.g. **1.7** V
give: **0** V
